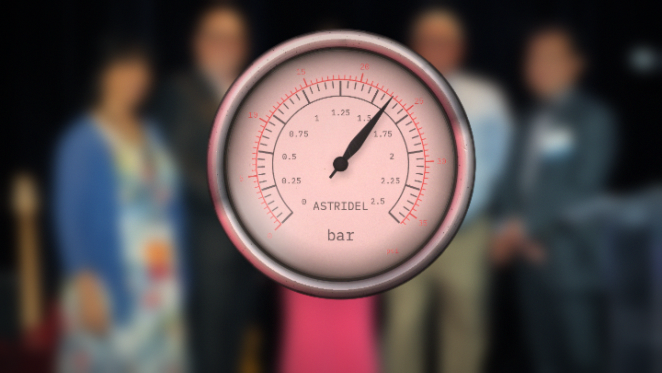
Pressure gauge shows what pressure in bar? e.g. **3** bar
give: **1.6** bar
